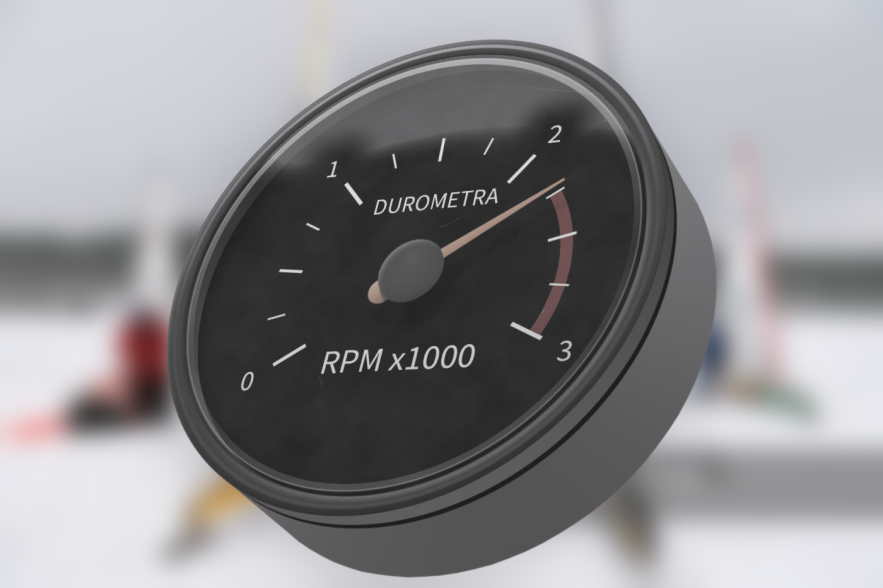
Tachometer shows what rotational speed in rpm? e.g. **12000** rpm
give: **2250** rpm
